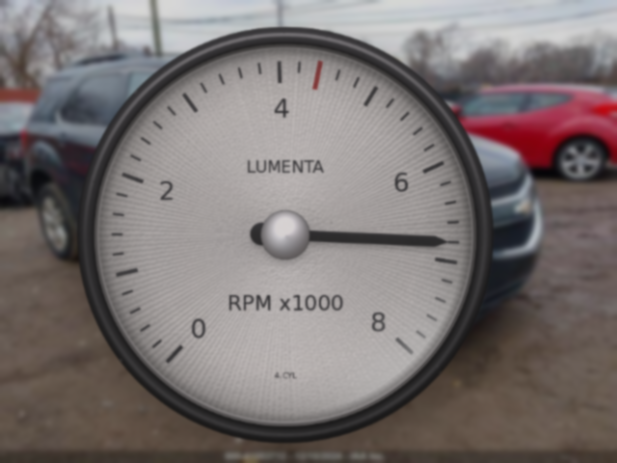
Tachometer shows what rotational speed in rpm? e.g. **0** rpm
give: **6800** rpm
